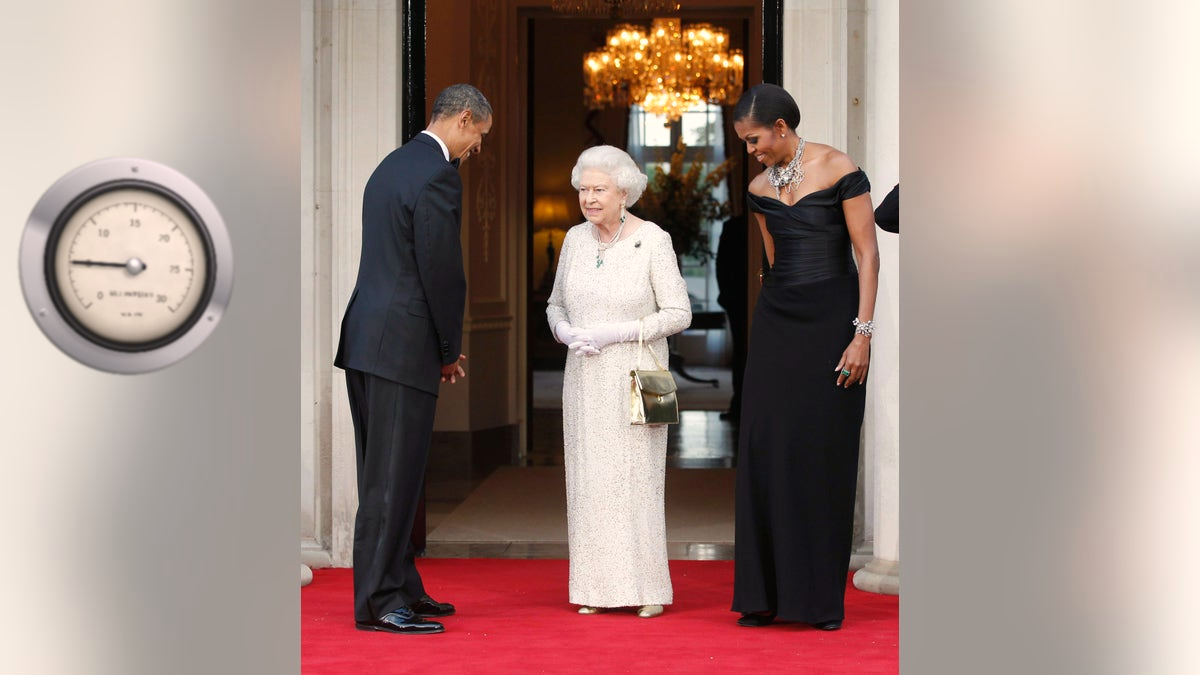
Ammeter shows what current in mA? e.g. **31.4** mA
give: **5** mA
